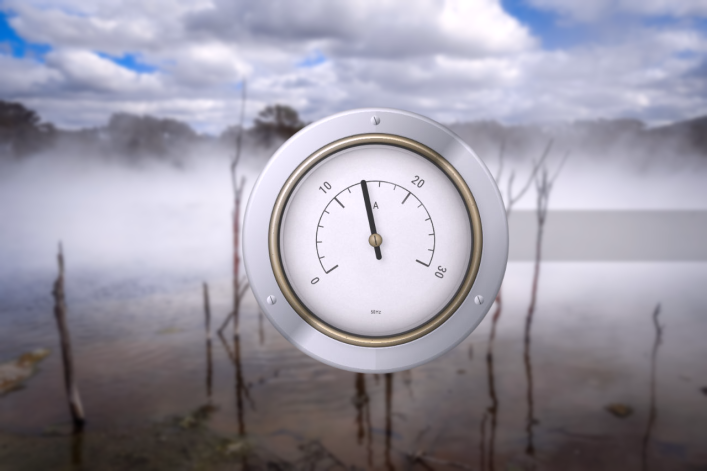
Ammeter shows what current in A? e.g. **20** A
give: **14** A
